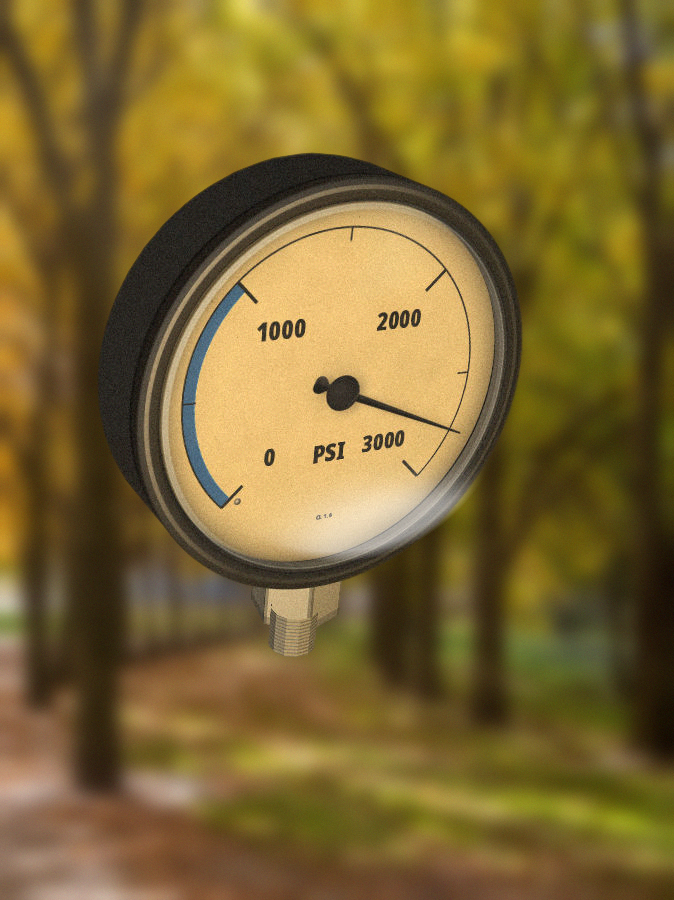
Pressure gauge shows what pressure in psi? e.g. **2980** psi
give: **2750** psi
